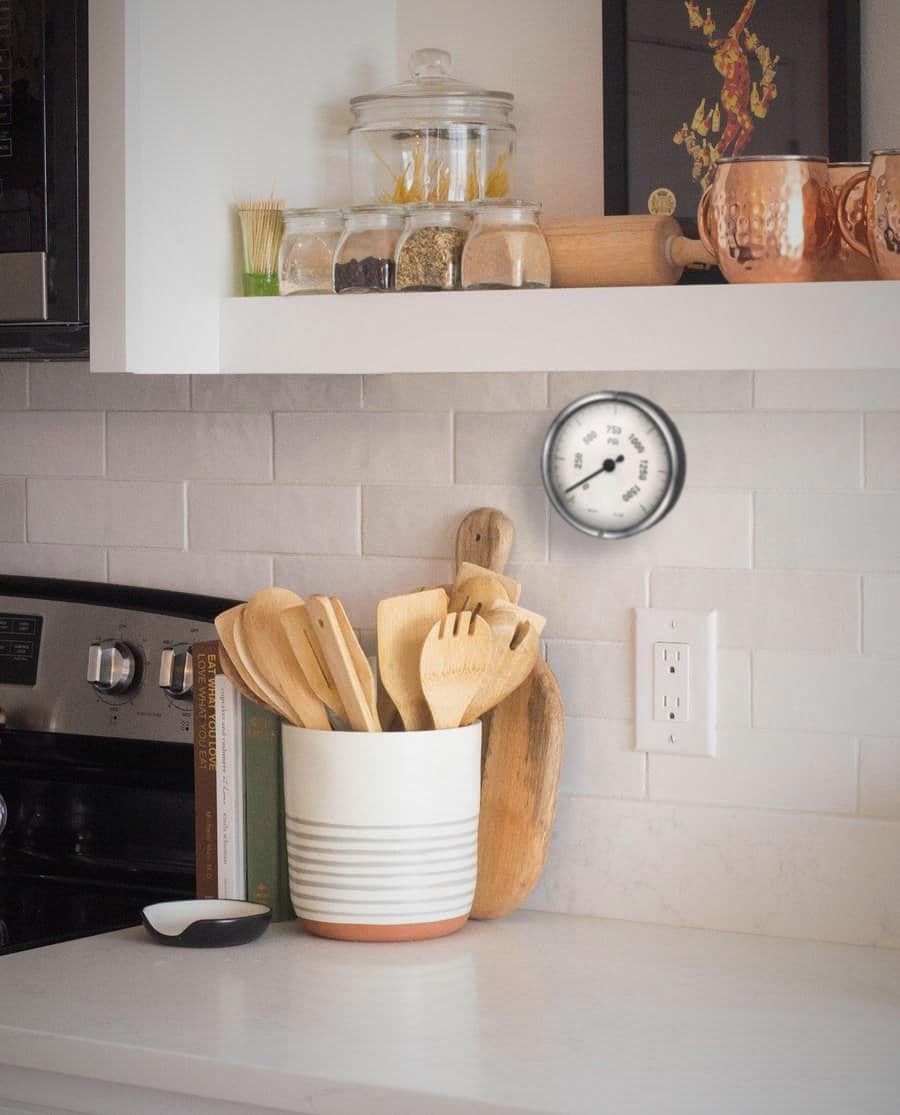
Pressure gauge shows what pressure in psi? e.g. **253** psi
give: **50** psi
